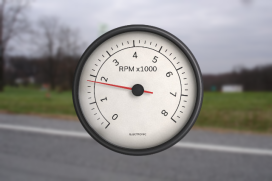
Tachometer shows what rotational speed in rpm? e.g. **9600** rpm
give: **1800** rpm
